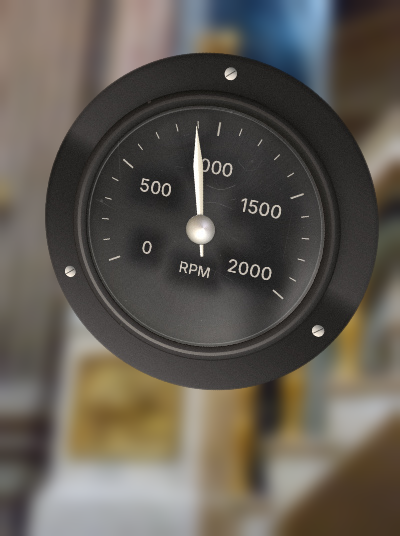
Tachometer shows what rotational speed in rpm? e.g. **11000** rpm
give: **900** rpm
